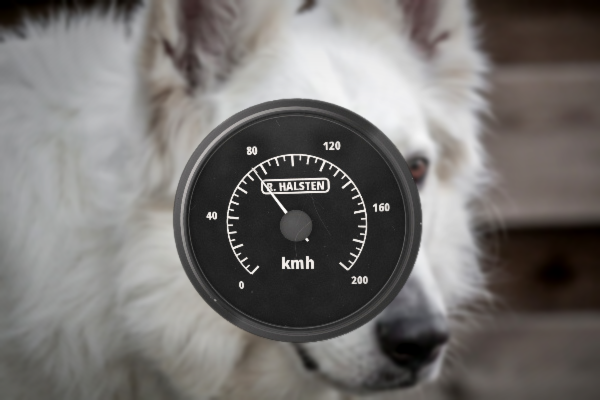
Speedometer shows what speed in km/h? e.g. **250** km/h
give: **75** km/h
